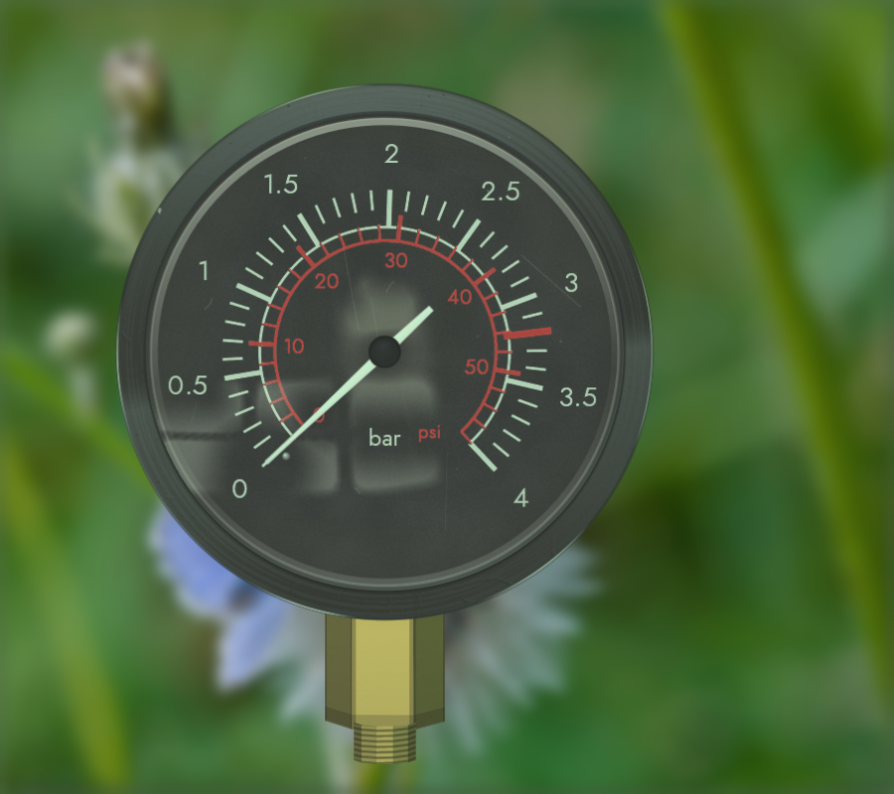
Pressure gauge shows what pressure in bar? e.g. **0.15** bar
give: **0** bar
